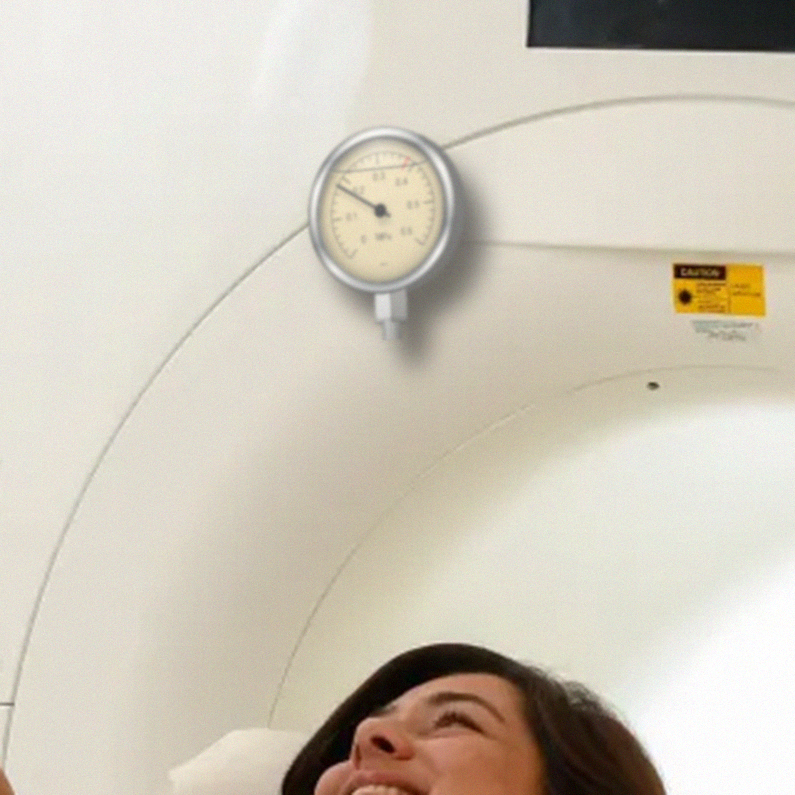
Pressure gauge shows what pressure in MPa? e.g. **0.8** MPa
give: **0.18** MPa
